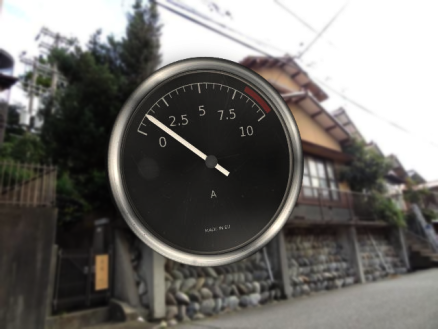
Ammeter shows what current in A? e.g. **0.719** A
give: **1** A
